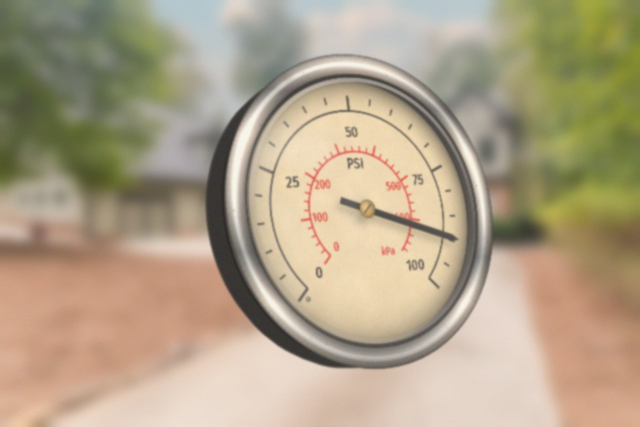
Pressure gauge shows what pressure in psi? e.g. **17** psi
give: **90** psi
